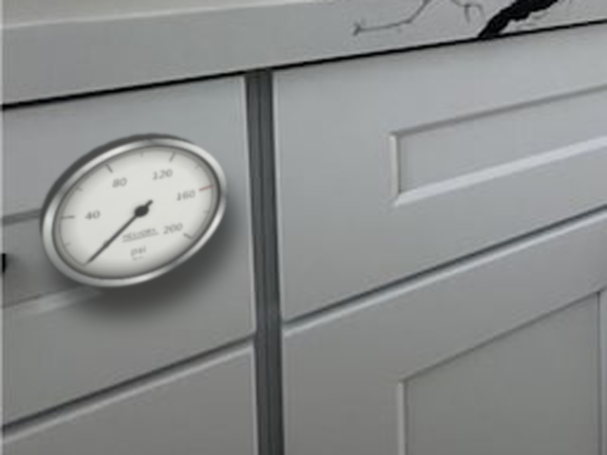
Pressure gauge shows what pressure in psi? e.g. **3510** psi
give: **0** psi
